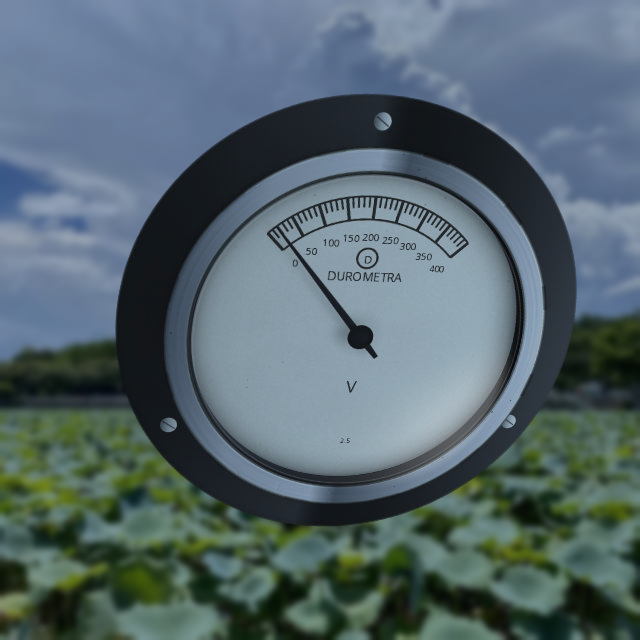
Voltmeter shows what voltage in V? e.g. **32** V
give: **20** V
